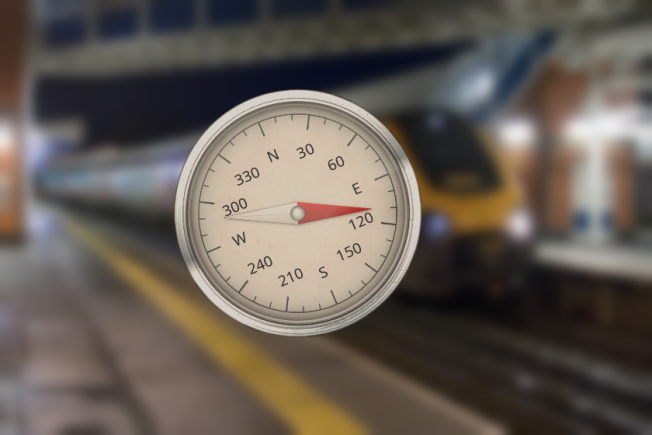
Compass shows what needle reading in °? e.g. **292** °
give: **110** °
